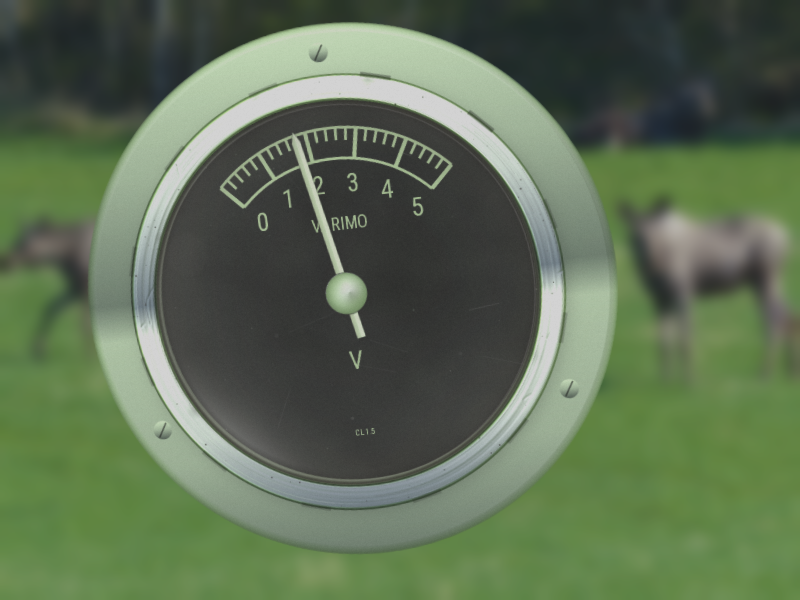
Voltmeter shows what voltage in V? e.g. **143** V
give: **1.8** V
